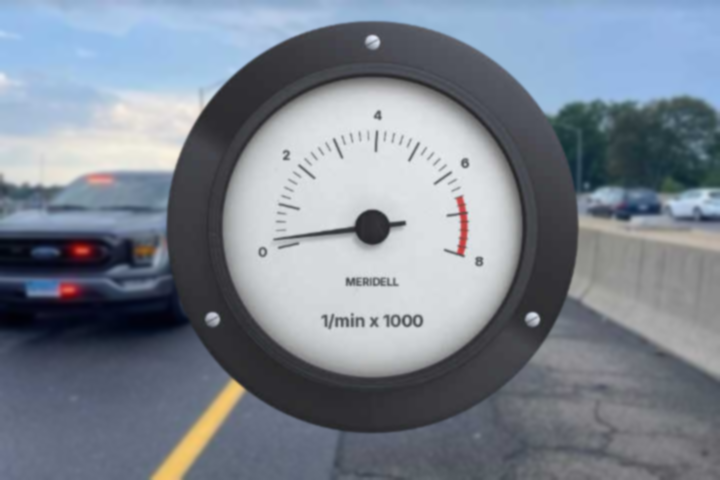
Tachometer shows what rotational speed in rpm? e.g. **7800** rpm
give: **200** rpm
